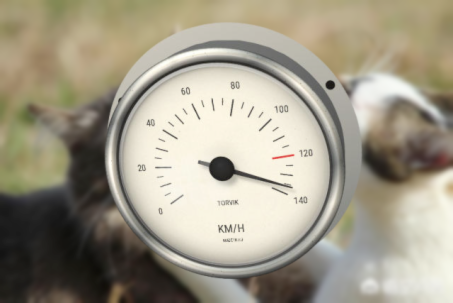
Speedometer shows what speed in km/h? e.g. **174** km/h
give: **135** km/h
